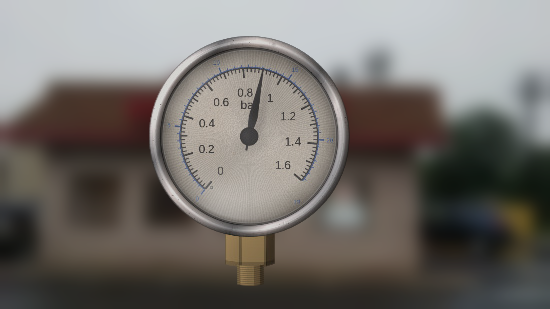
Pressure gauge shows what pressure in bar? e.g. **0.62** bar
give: **0.9** bar
